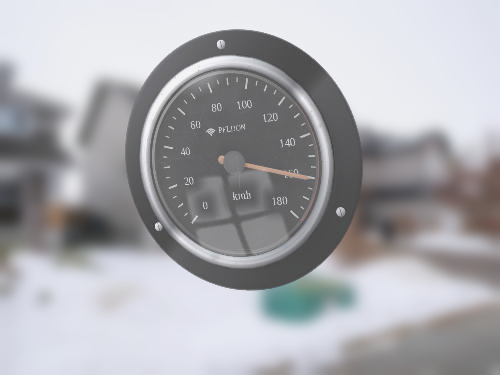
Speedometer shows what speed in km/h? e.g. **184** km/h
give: **160** km/h
